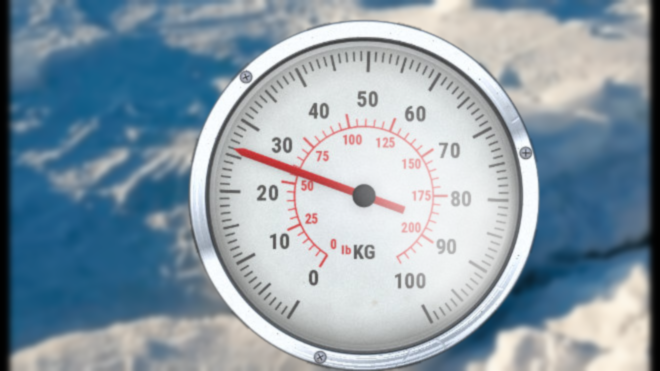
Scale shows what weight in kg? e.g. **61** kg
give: **26** kg
